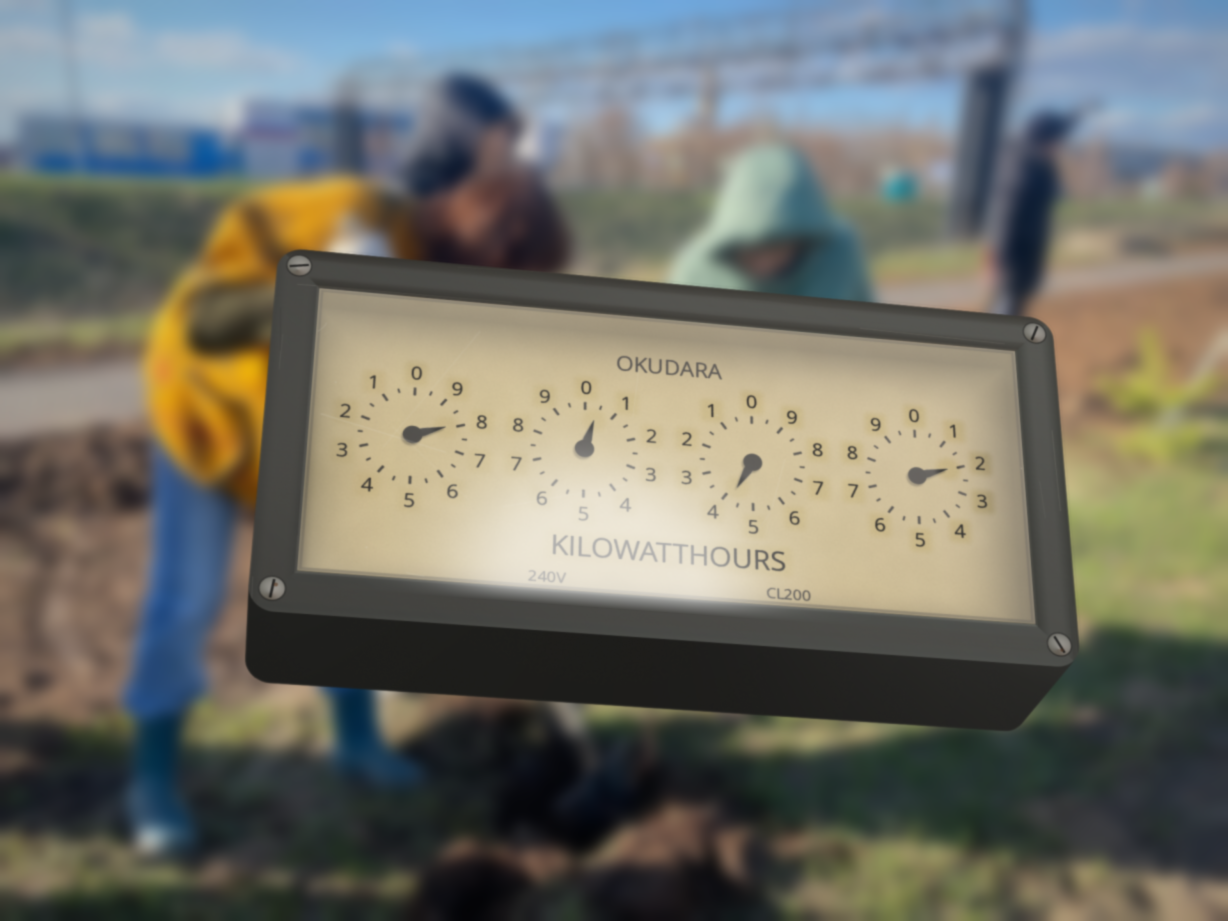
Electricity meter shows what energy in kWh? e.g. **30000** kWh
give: **8042** kWh
